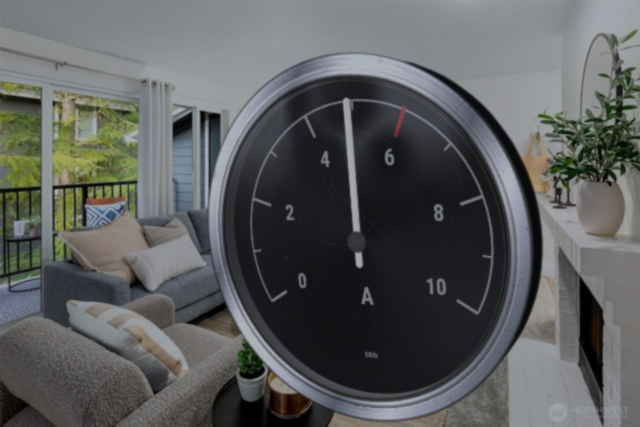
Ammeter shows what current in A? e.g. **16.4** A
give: **5** A
